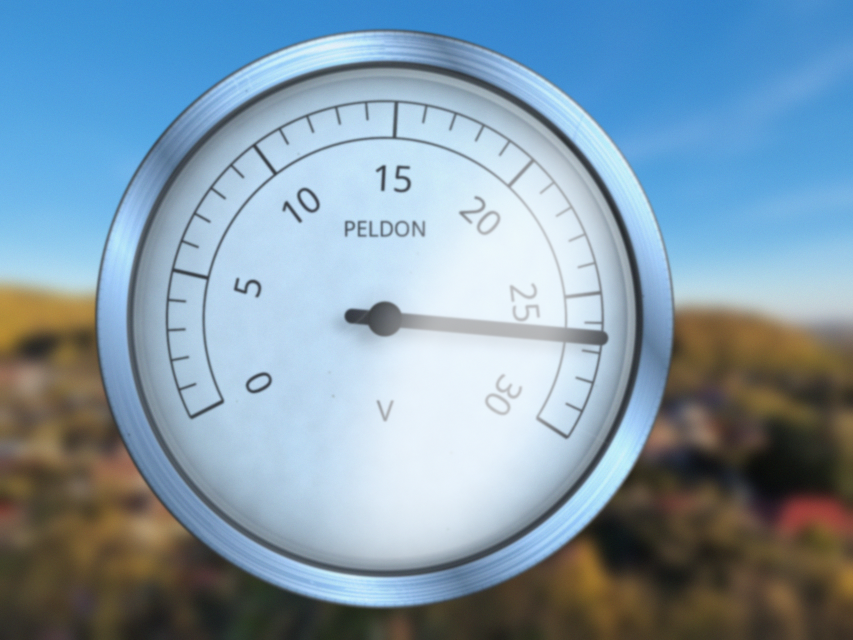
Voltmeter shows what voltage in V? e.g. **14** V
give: **26.5** V
